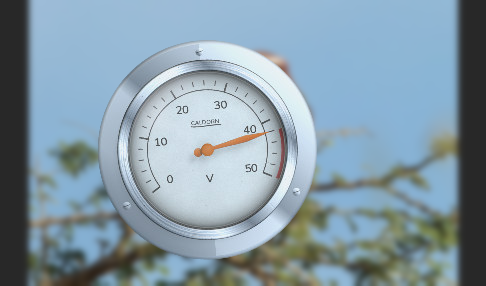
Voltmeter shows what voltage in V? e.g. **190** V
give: **42** V
